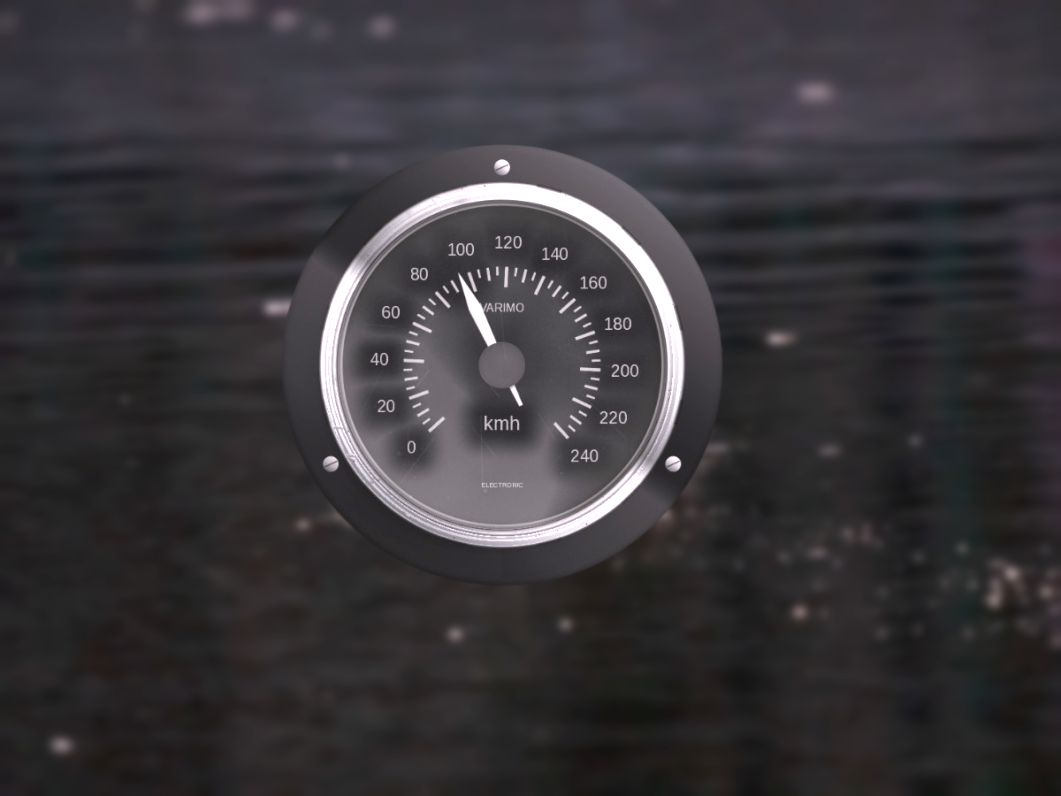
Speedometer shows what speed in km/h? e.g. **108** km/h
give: **95** km/h
